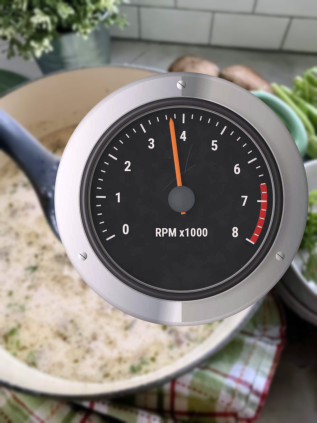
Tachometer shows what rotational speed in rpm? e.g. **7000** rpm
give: **3700** rpm
